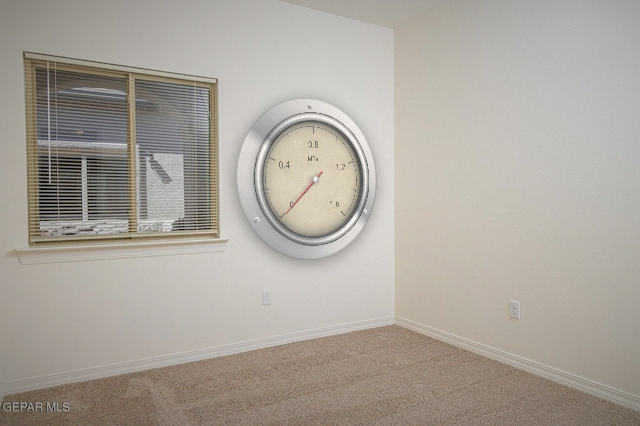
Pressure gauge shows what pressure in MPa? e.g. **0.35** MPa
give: **0** MPa
